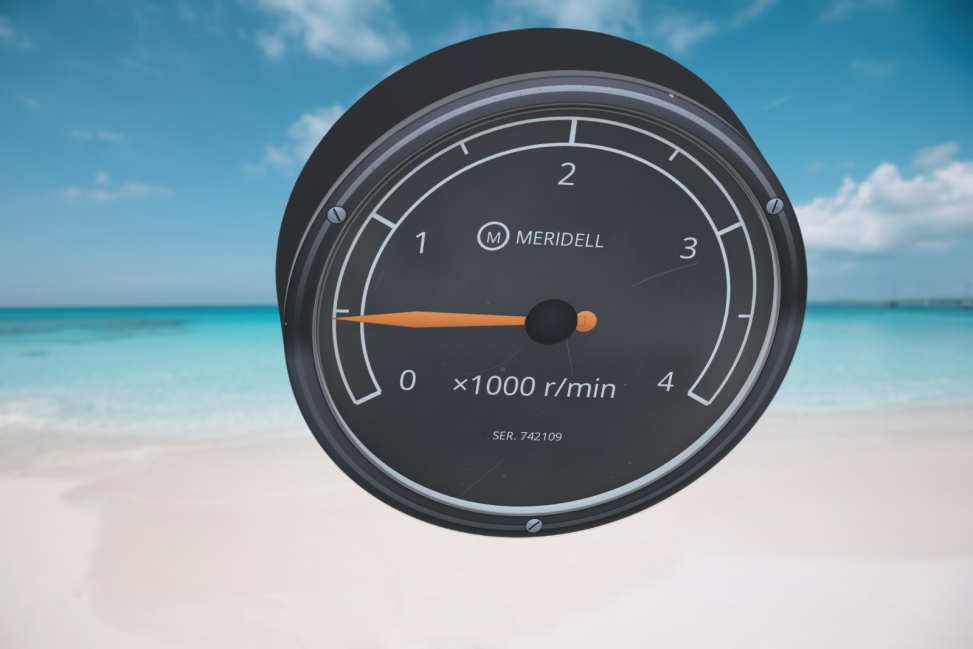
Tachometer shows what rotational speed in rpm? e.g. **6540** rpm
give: **500** rpm
